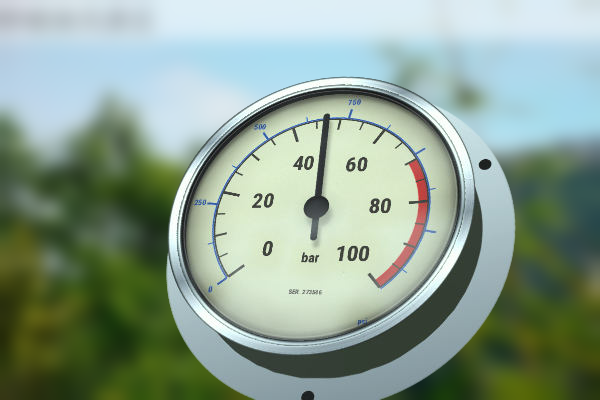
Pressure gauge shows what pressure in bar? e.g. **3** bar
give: **47.5** bar
